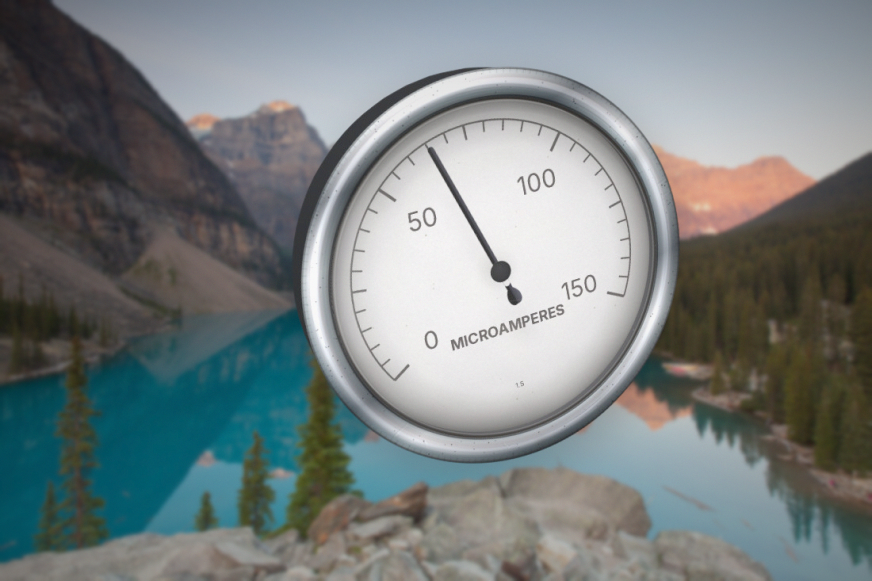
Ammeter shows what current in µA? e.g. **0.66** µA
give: **65** µA
